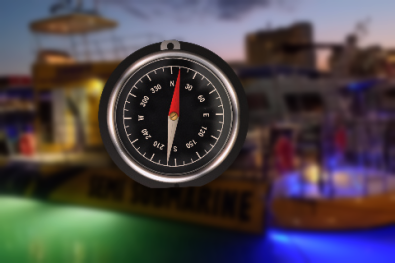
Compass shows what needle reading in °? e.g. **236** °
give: **10** °
